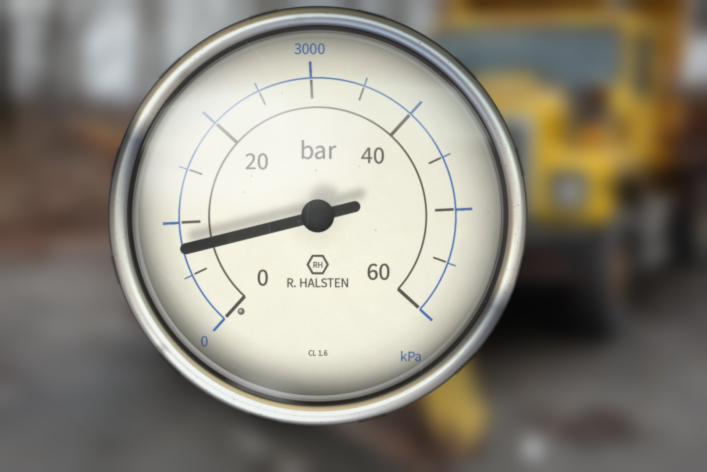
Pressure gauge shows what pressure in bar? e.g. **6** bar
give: **7.5** bar
